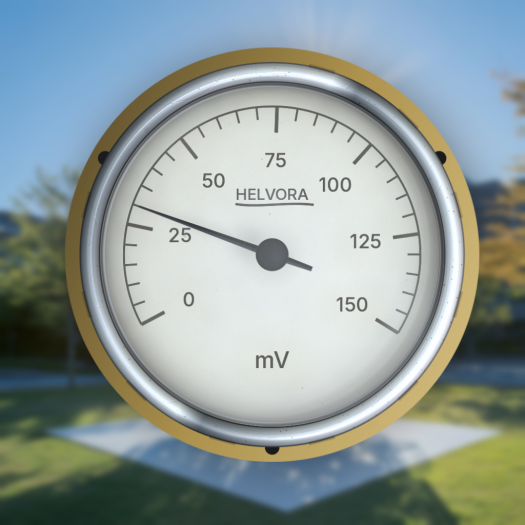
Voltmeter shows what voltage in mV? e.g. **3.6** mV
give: **30** mV
